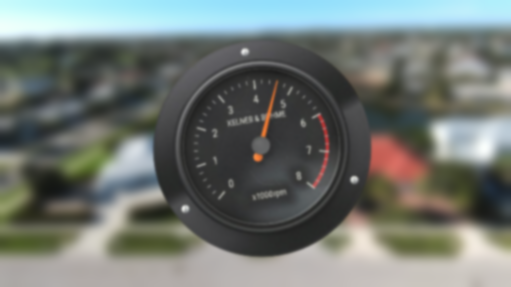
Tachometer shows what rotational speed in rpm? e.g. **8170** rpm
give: **4600** rpm
